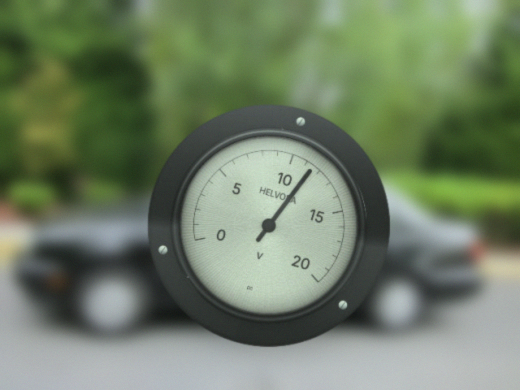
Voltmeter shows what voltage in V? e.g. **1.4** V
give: **11.5** V
